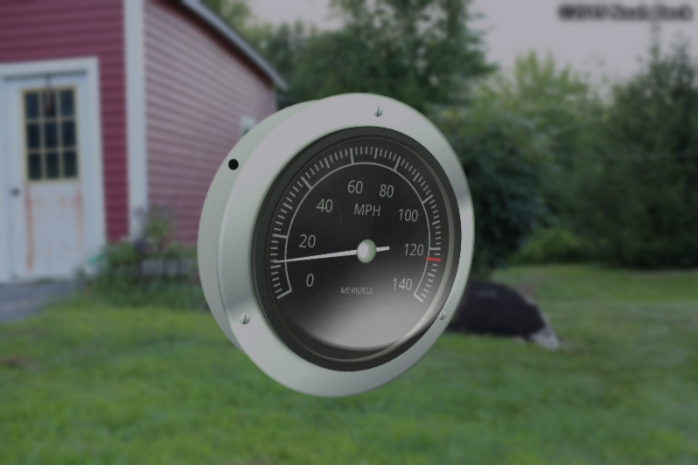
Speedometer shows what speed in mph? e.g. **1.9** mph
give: **12** mph
